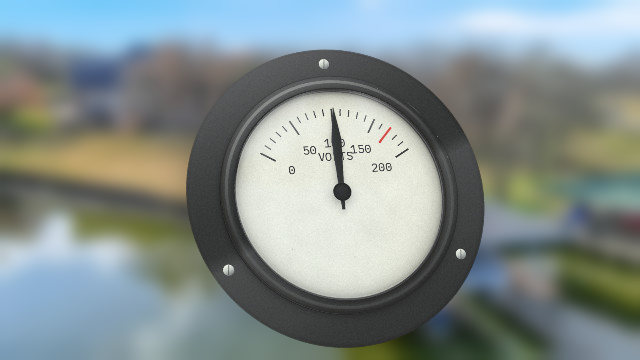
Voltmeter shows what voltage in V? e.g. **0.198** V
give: **100** V
